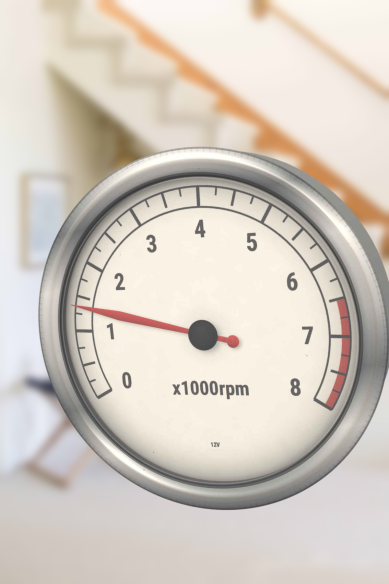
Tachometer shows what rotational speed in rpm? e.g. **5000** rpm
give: **1375** rpm
